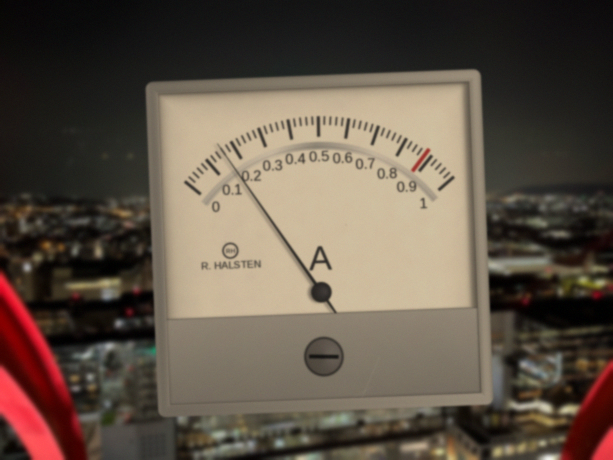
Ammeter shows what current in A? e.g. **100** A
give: **0.16** A
